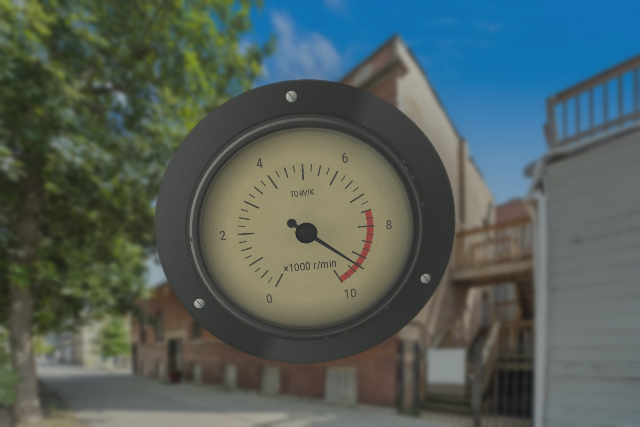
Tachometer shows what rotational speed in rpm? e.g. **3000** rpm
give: **9250** rpm
